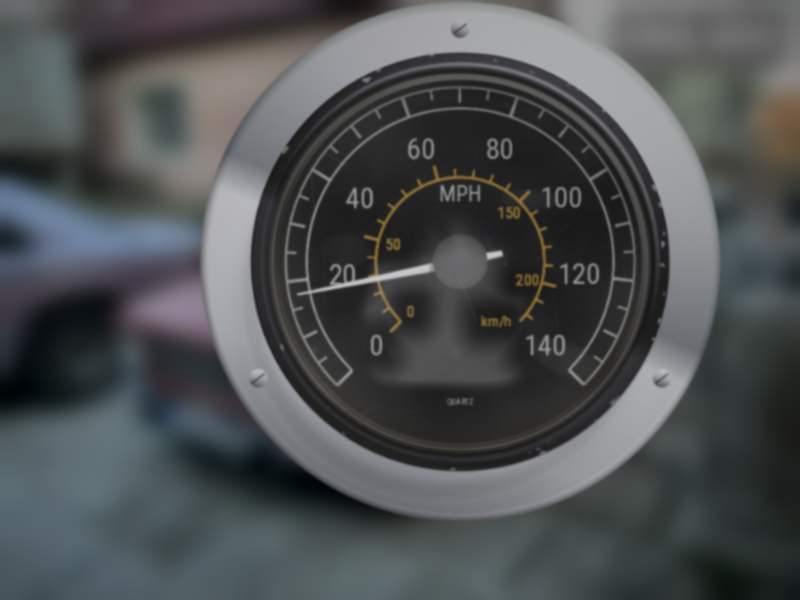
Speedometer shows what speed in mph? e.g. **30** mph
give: **17.5** mph
